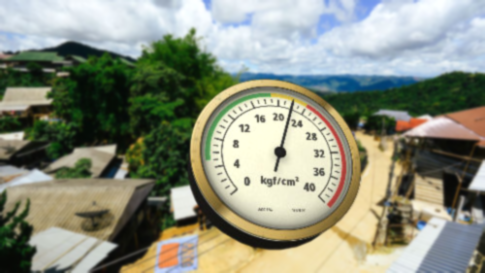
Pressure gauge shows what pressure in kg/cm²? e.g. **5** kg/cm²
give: **22** kg/cm²
